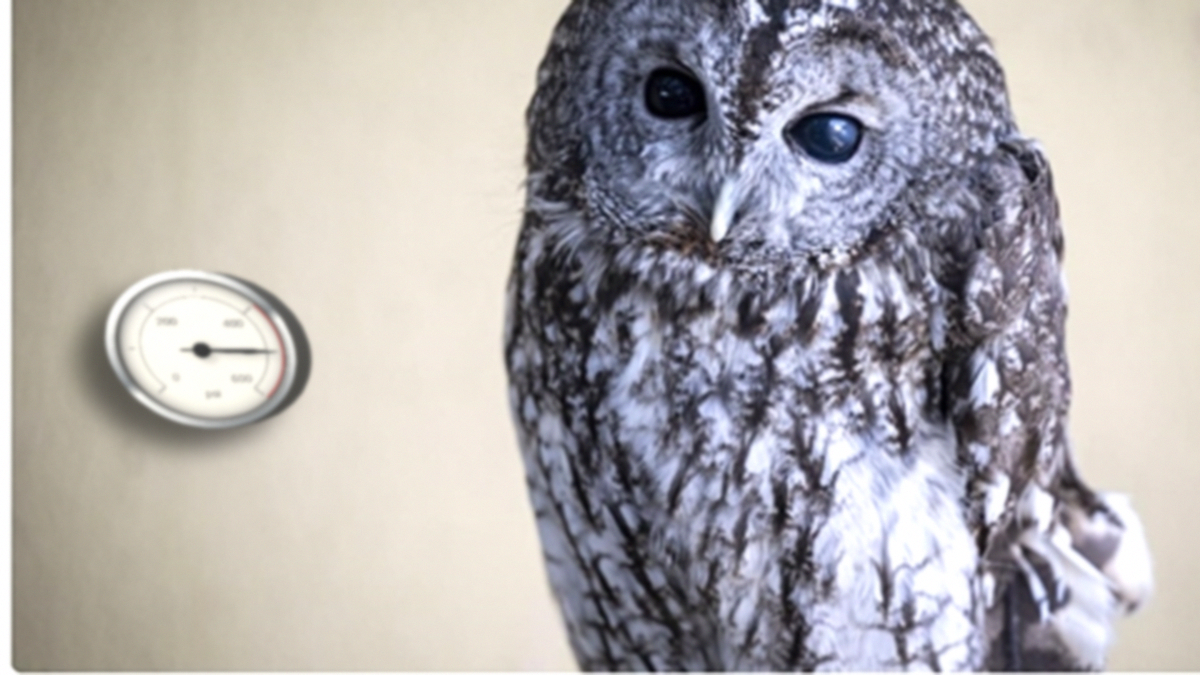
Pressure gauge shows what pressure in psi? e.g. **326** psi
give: **500** psi
